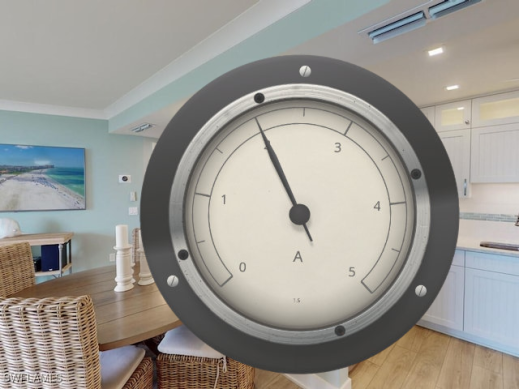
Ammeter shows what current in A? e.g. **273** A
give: **2** A
